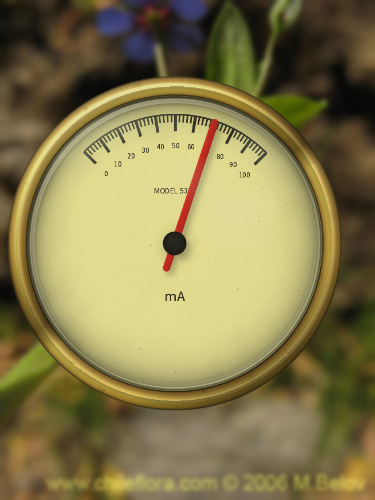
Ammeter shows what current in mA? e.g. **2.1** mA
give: **70** mA
